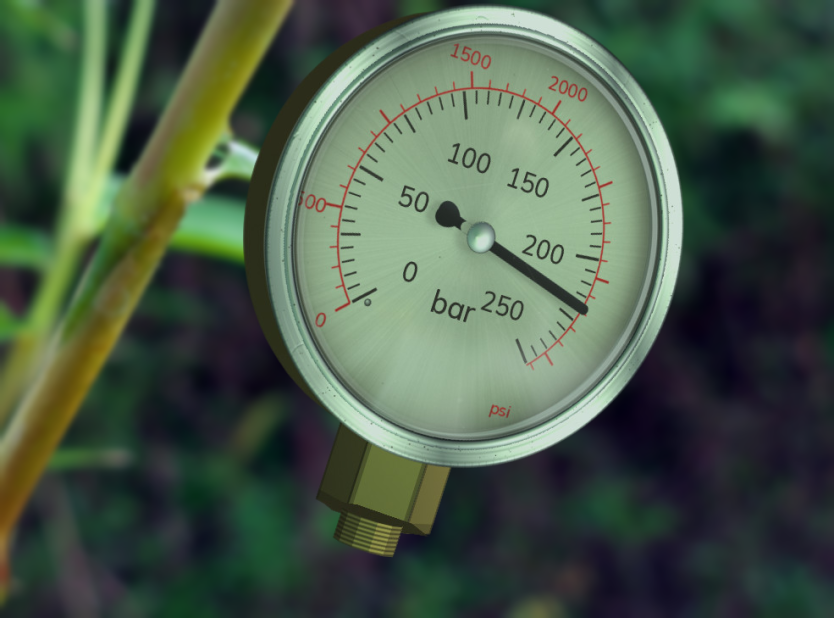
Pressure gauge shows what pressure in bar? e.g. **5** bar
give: **220** bar
